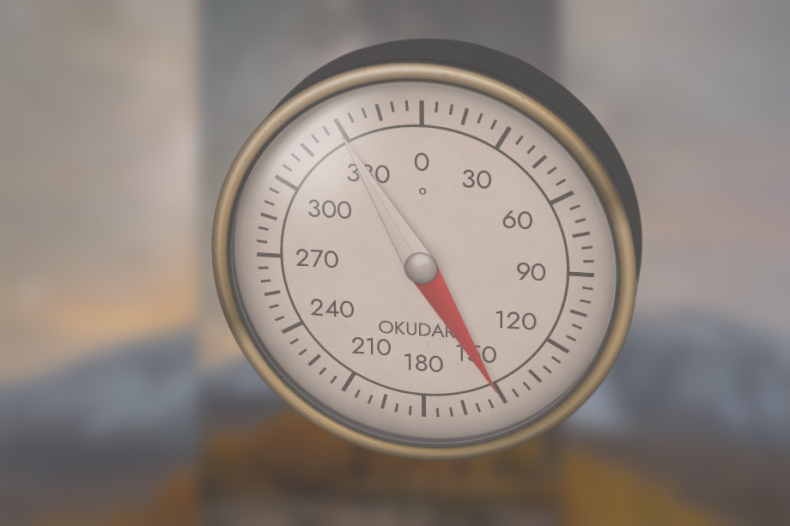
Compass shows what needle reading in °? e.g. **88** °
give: **150** °
